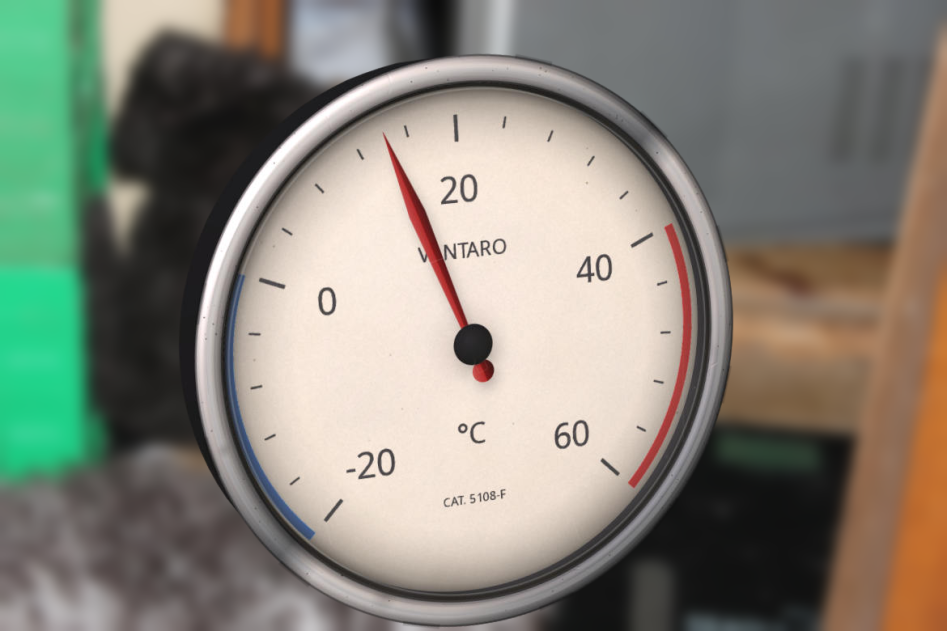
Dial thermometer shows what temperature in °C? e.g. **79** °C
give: **14** °C
